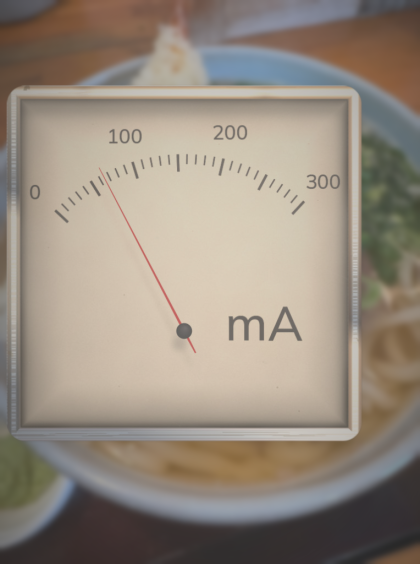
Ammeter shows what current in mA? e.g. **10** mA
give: **65** mA
